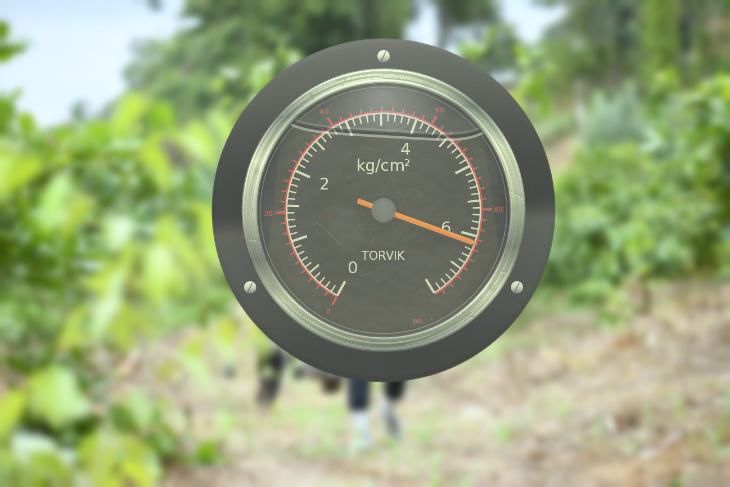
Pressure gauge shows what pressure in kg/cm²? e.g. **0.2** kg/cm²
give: **6.1** kg/cm²
